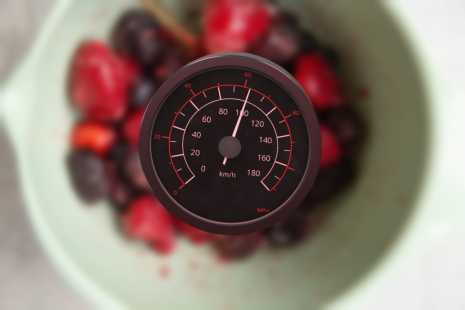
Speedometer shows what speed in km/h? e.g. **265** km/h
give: **100** km/h
